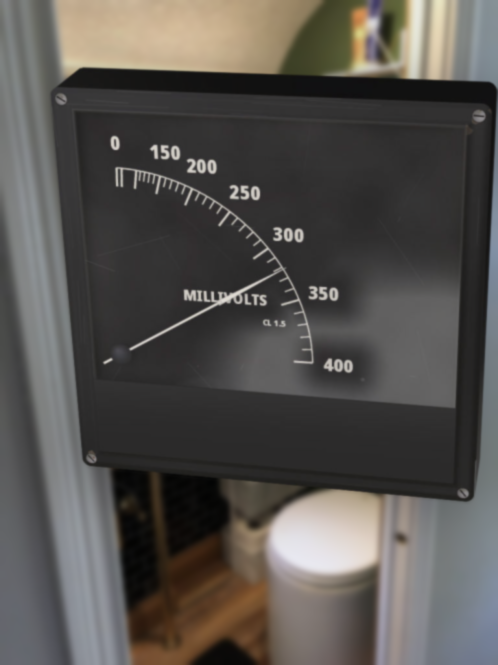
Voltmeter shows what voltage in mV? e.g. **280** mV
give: **320** mV
